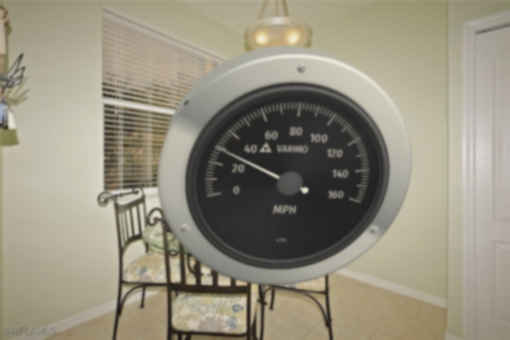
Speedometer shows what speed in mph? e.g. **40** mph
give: **30** mph
